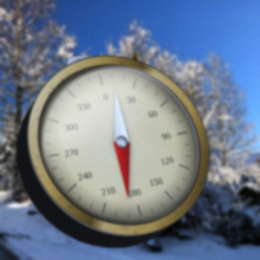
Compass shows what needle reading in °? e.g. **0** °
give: **190** °
